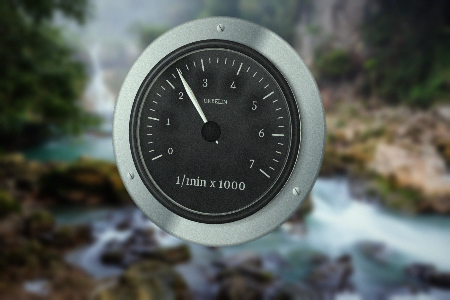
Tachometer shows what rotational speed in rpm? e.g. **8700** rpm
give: **2400** rpm
